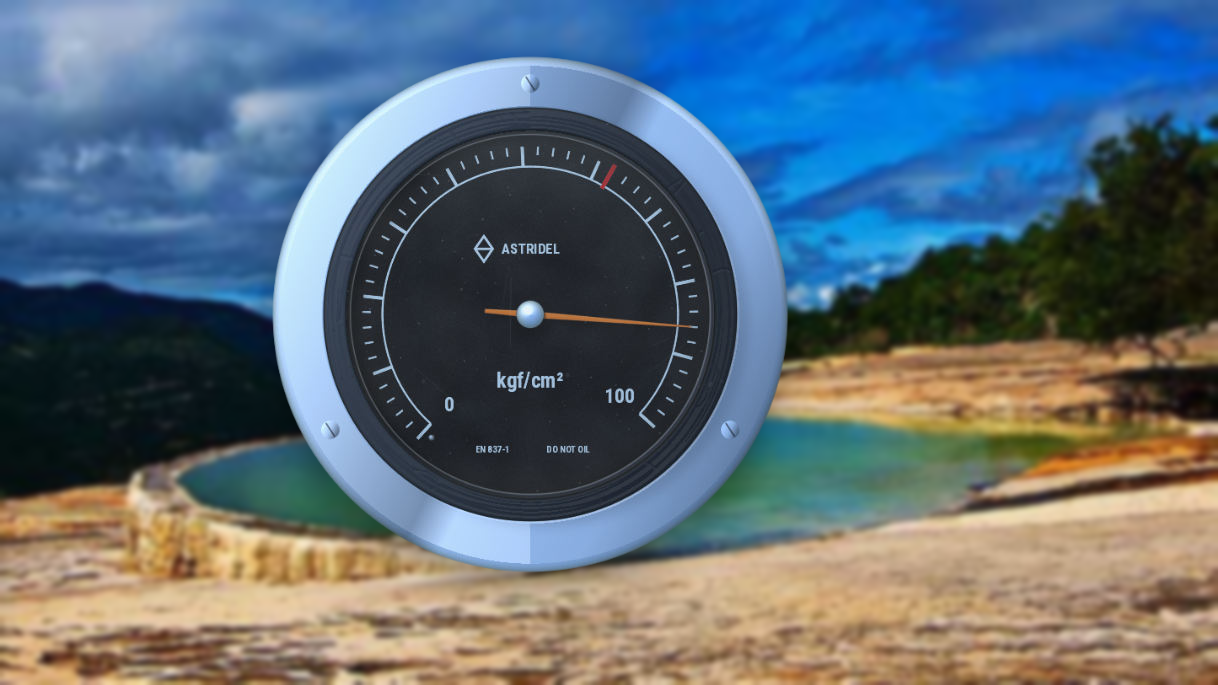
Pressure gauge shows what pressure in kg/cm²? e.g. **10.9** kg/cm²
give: **86** kg/cm²
